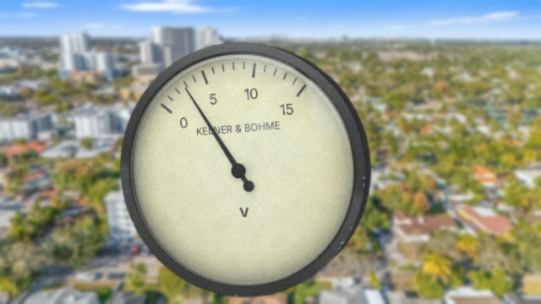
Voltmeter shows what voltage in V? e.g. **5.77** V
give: **3** V
